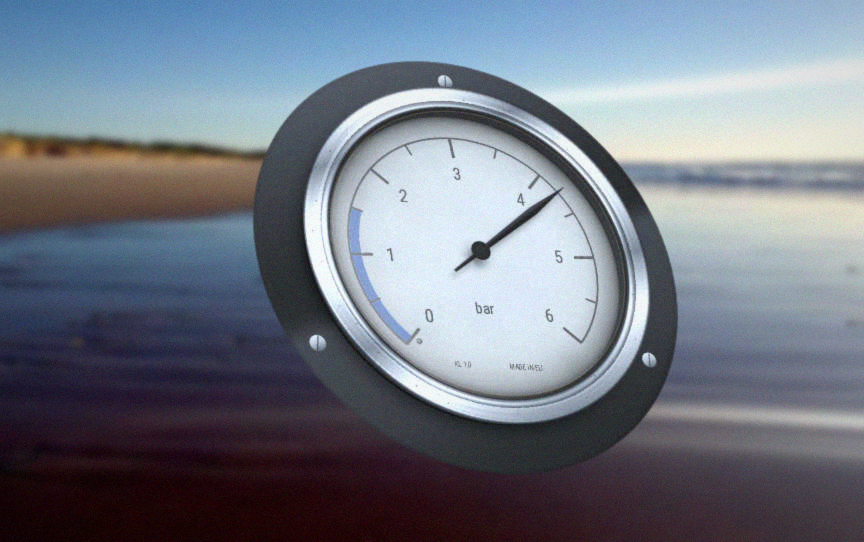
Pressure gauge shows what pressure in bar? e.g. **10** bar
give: **4.25** bar
